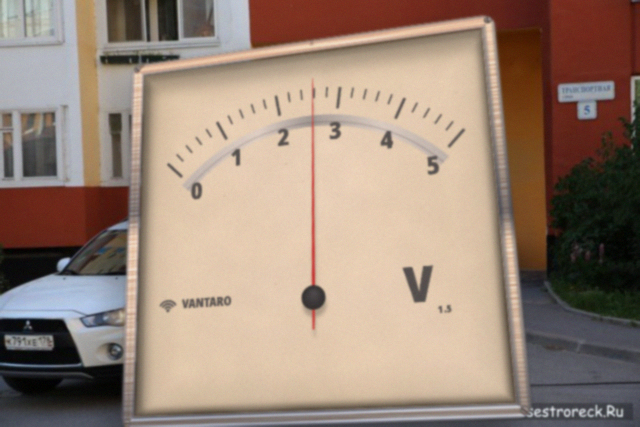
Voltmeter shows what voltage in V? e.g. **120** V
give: **2.6** V
